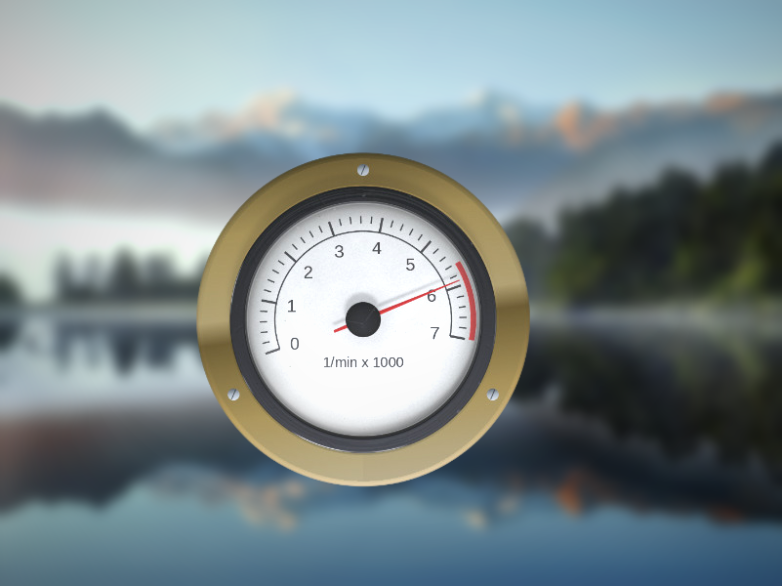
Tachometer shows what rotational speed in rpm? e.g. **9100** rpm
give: **5900** rpm
